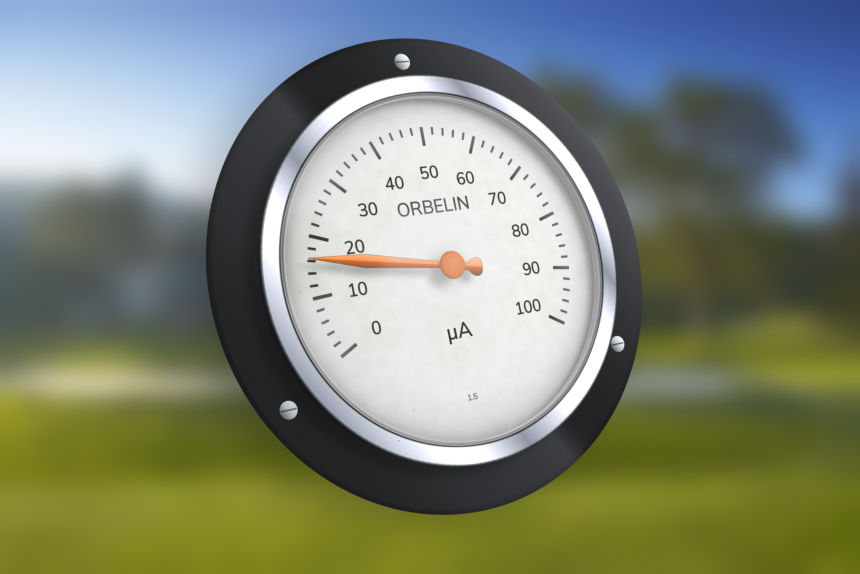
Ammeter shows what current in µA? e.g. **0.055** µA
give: **16** µA
